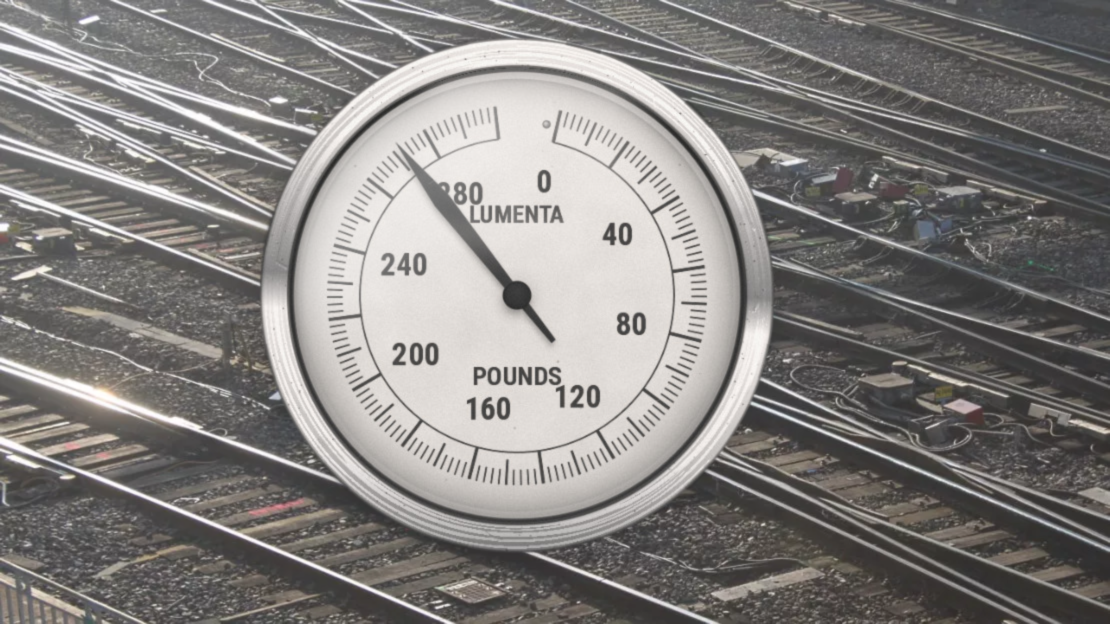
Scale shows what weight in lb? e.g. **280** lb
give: **272** lb
